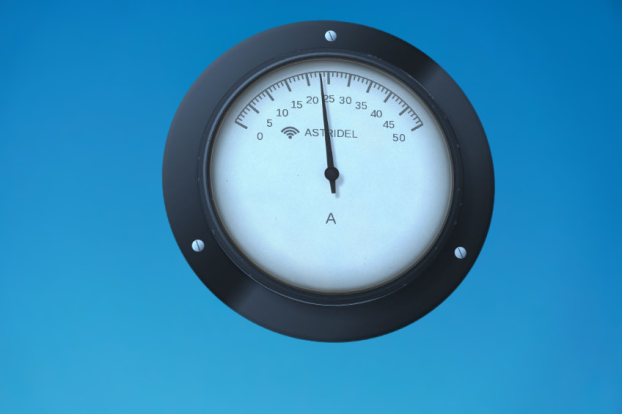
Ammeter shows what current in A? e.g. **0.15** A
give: **23** A
